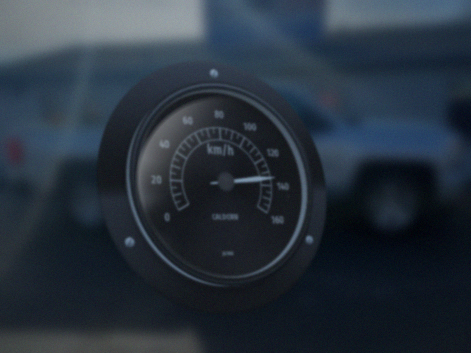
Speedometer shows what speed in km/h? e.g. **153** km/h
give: **135** km/h
